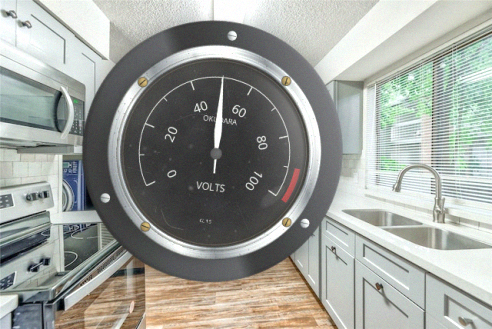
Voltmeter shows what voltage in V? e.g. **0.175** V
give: **50** V
